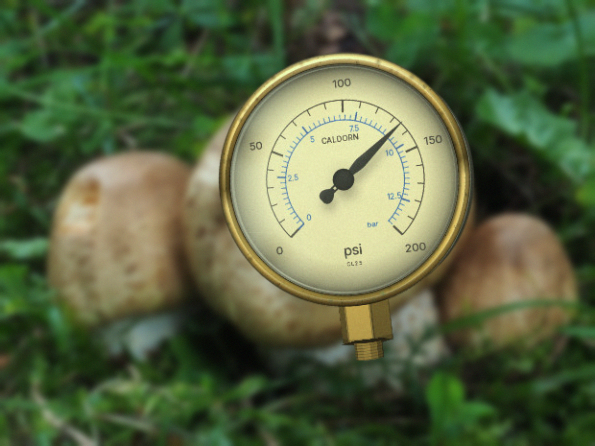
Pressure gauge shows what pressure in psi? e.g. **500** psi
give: **135** psi
